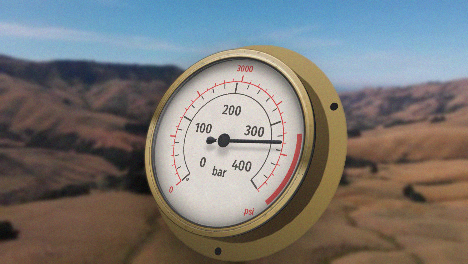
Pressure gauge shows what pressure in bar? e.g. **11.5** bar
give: **330** bar
